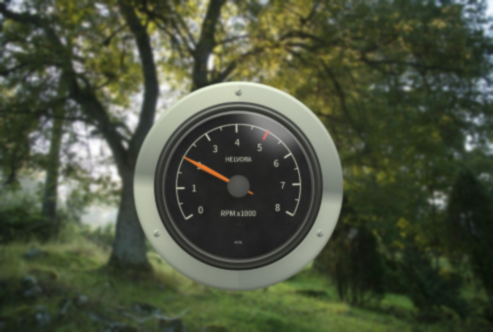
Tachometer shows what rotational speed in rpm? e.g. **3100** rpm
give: **2000** rpm
